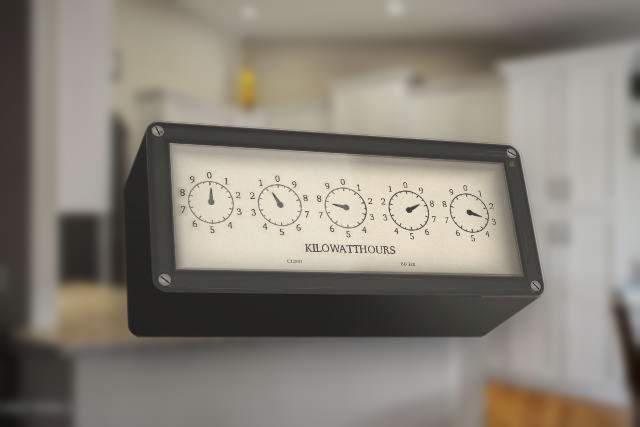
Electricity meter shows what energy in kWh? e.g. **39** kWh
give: **783** kWh
